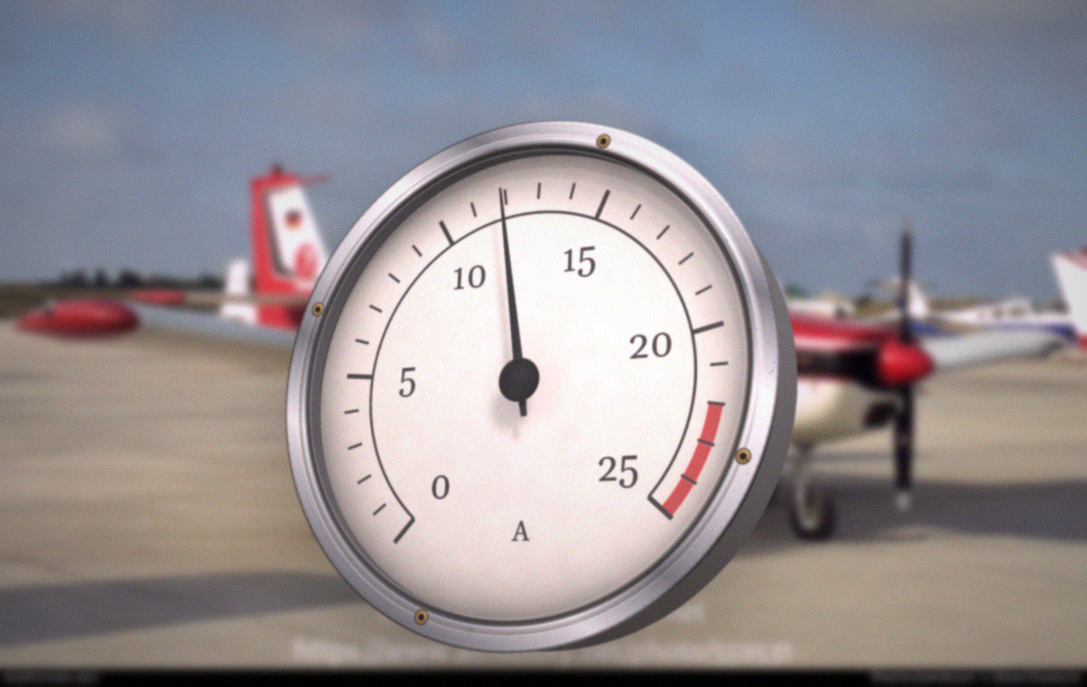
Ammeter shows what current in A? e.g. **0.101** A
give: **12** A
